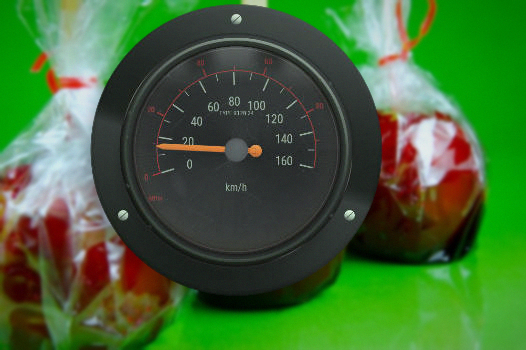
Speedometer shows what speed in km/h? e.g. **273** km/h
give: **15** km/h
